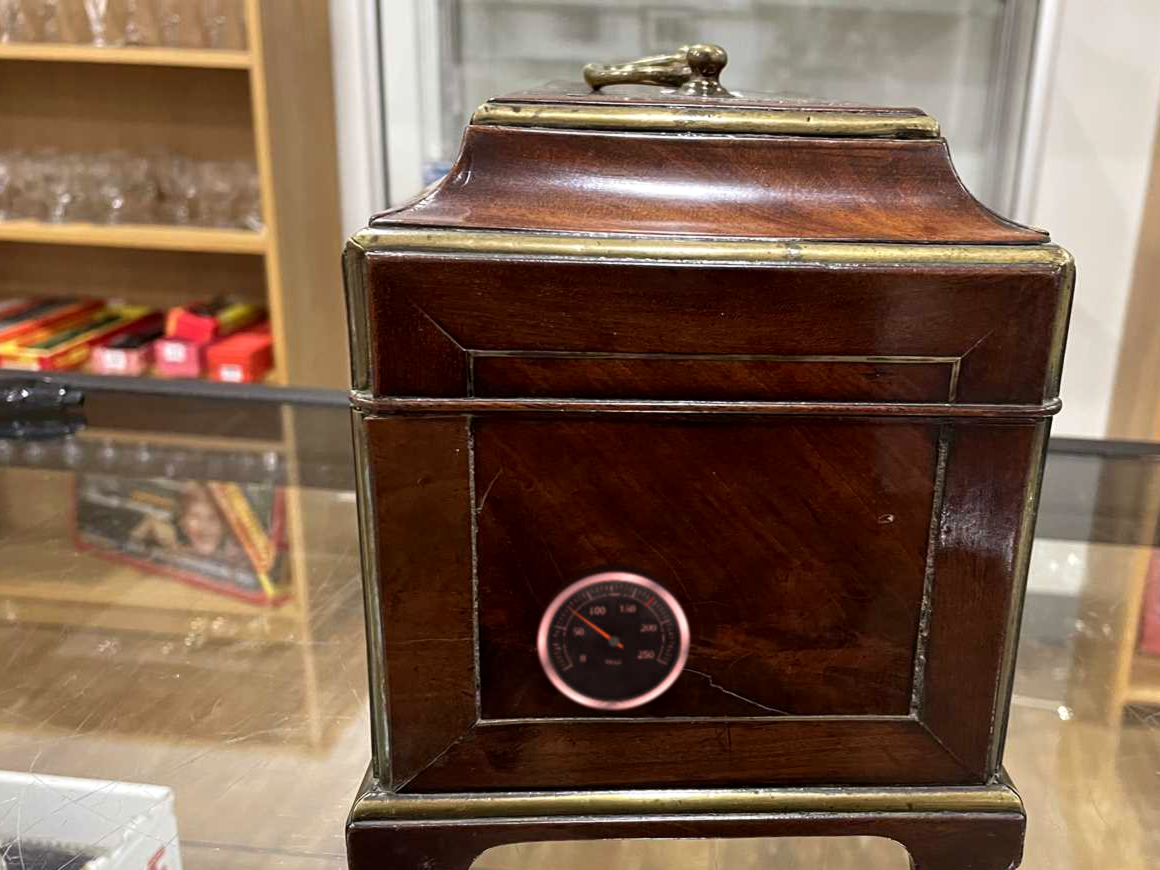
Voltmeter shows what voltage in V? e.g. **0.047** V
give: **75** V
